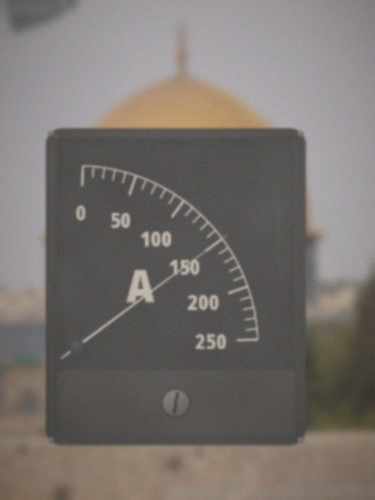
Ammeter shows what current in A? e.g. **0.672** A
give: **150** A
